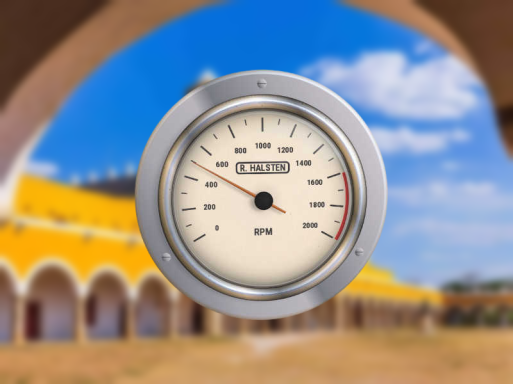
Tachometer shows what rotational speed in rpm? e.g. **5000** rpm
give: **500** rpm
